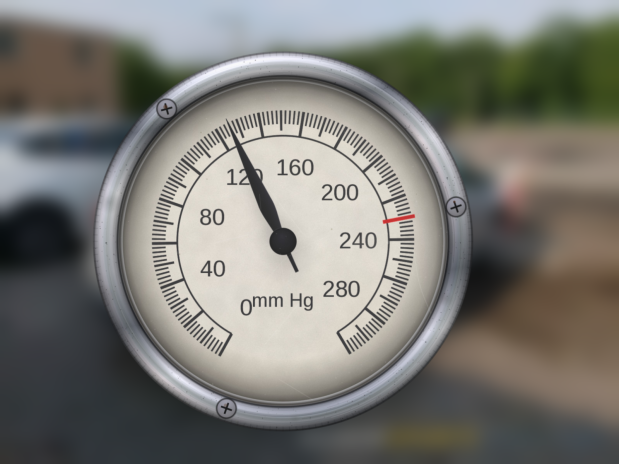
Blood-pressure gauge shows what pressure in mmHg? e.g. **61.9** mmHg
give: **126** mmHg
